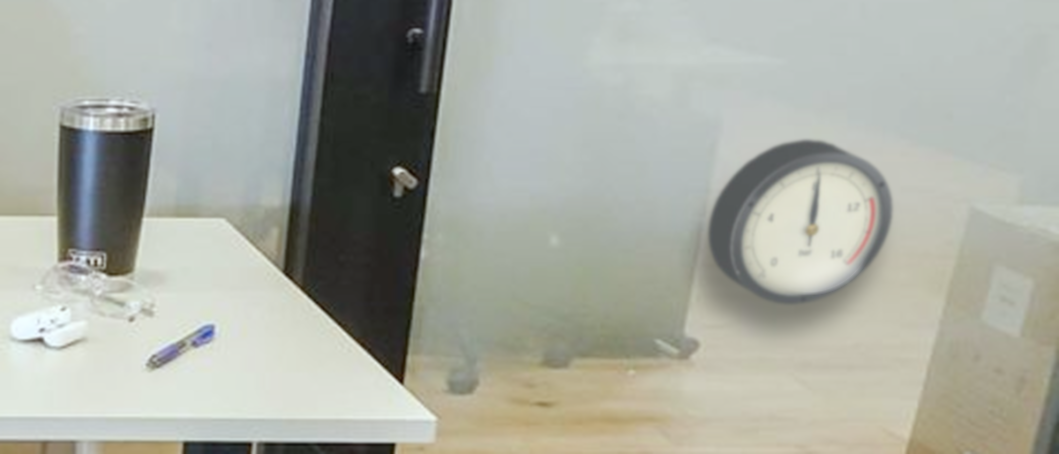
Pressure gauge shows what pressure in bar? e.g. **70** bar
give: **8** bar
